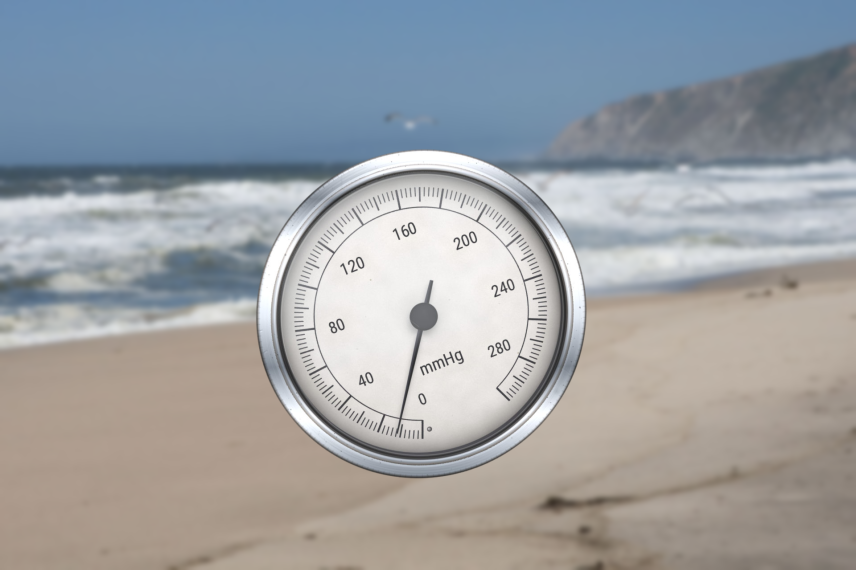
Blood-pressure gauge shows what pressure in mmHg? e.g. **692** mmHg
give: **12** mmHg
